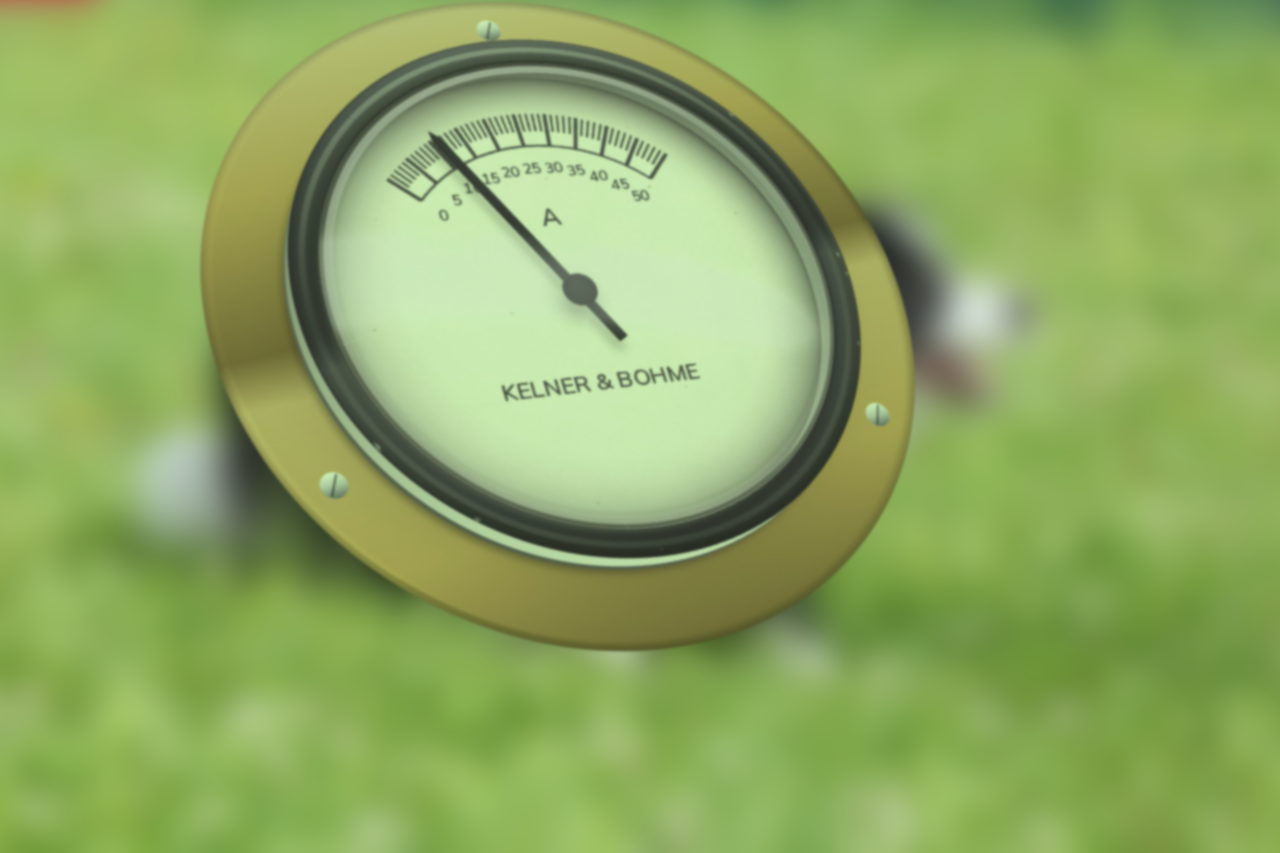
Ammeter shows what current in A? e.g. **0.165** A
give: **10** A
